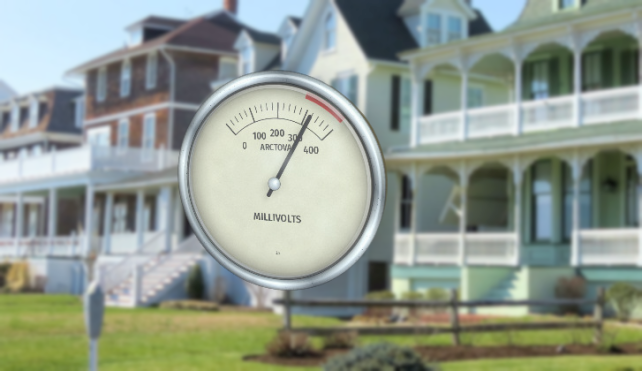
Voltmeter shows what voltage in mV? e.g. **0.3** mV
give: **320** mV
